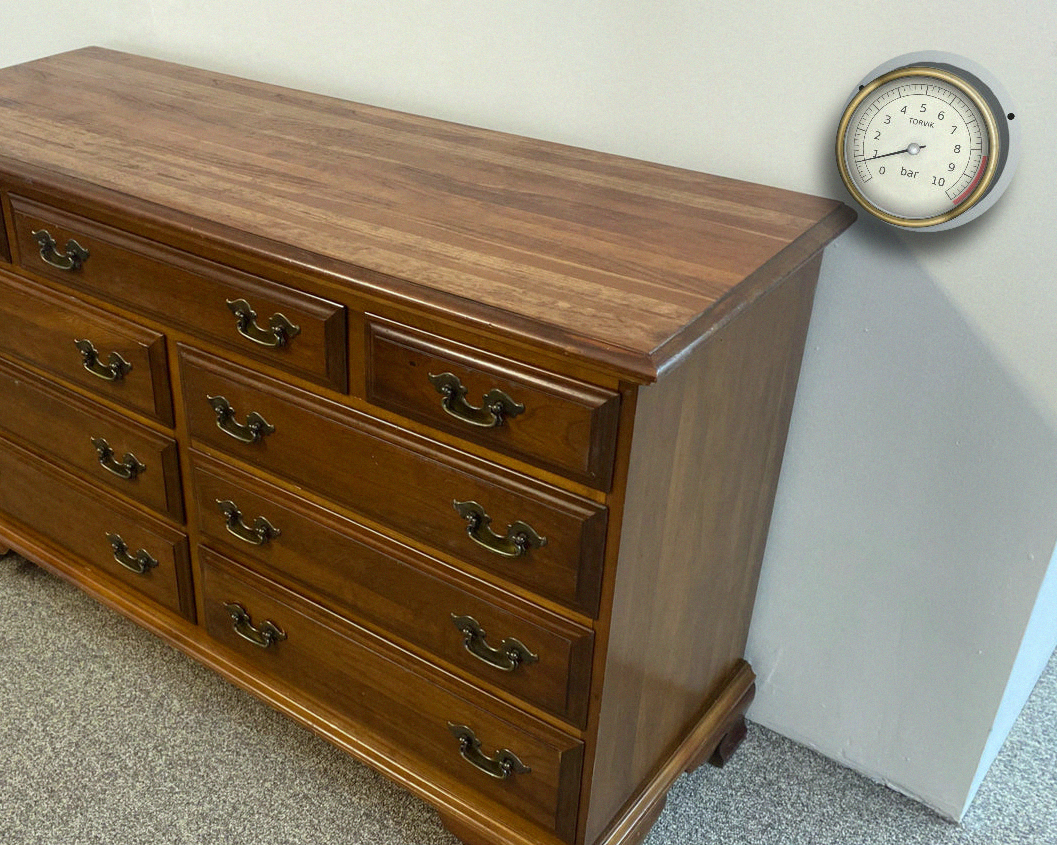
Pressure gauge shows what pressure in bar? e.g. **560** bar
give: **0.8** bar
